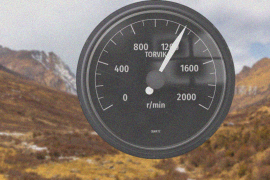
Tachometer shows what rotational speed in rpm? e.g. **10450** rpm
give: **1250** rpm
